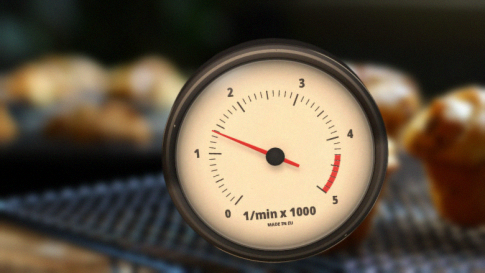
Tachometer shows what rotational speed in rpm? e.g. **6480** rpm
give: **1400** rpm
